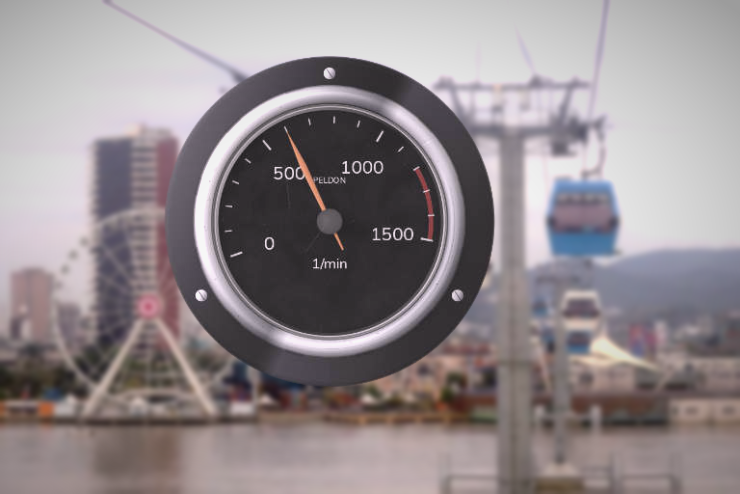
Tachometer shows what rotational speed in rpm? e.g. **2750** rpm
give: **600** rpm
